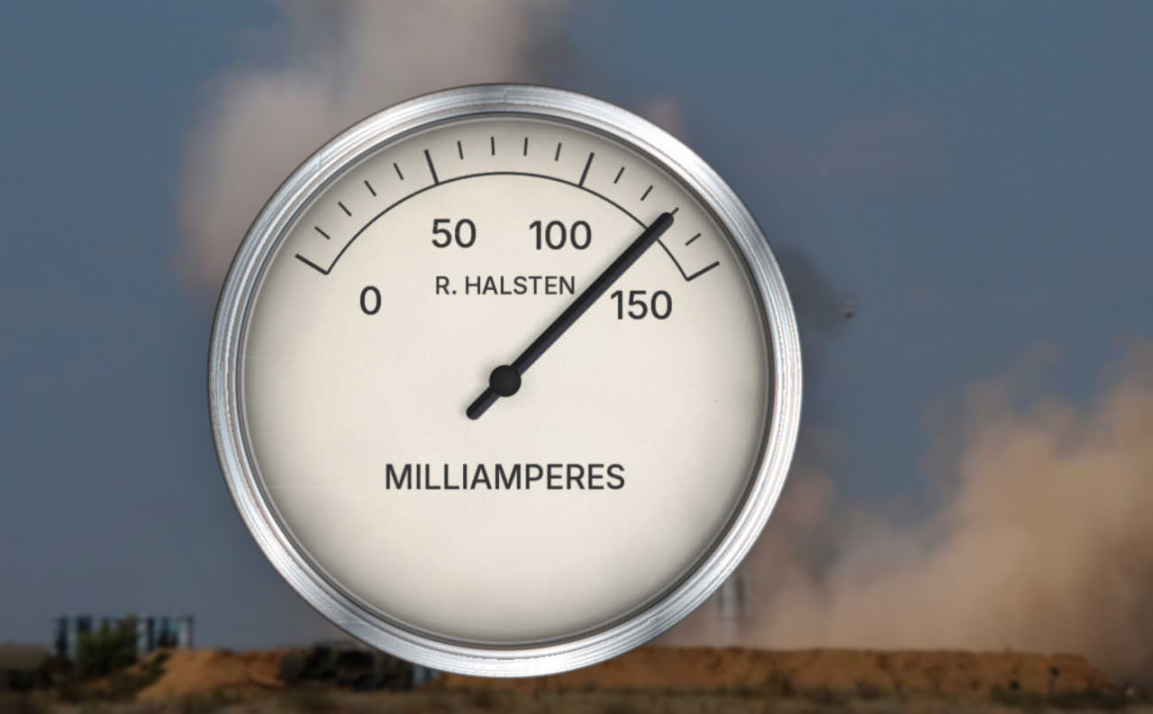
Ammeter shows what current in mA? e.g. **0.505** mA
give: **130** mA
